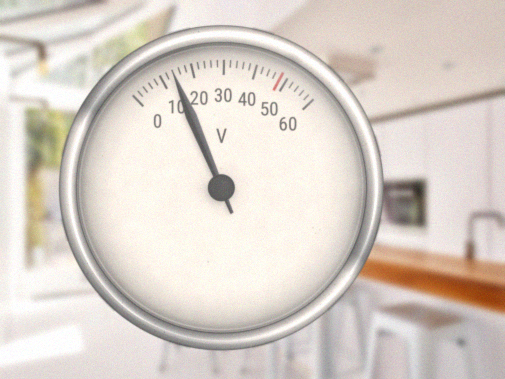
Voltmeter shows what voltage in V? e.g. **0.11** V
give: **14** V
